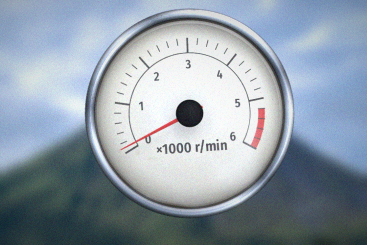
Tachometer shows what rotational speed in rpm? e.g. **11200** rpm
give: **100** rpm
